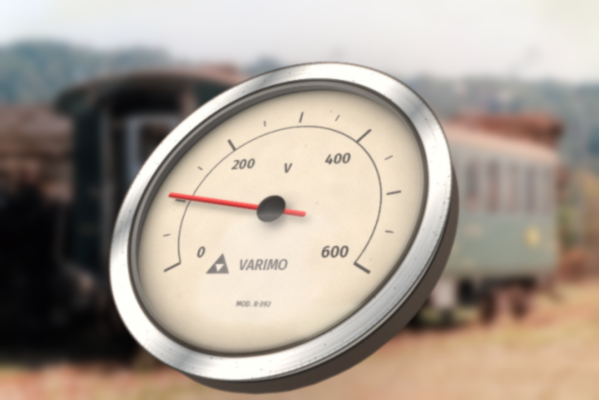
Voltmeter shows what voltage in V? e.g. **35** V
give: **100** V
